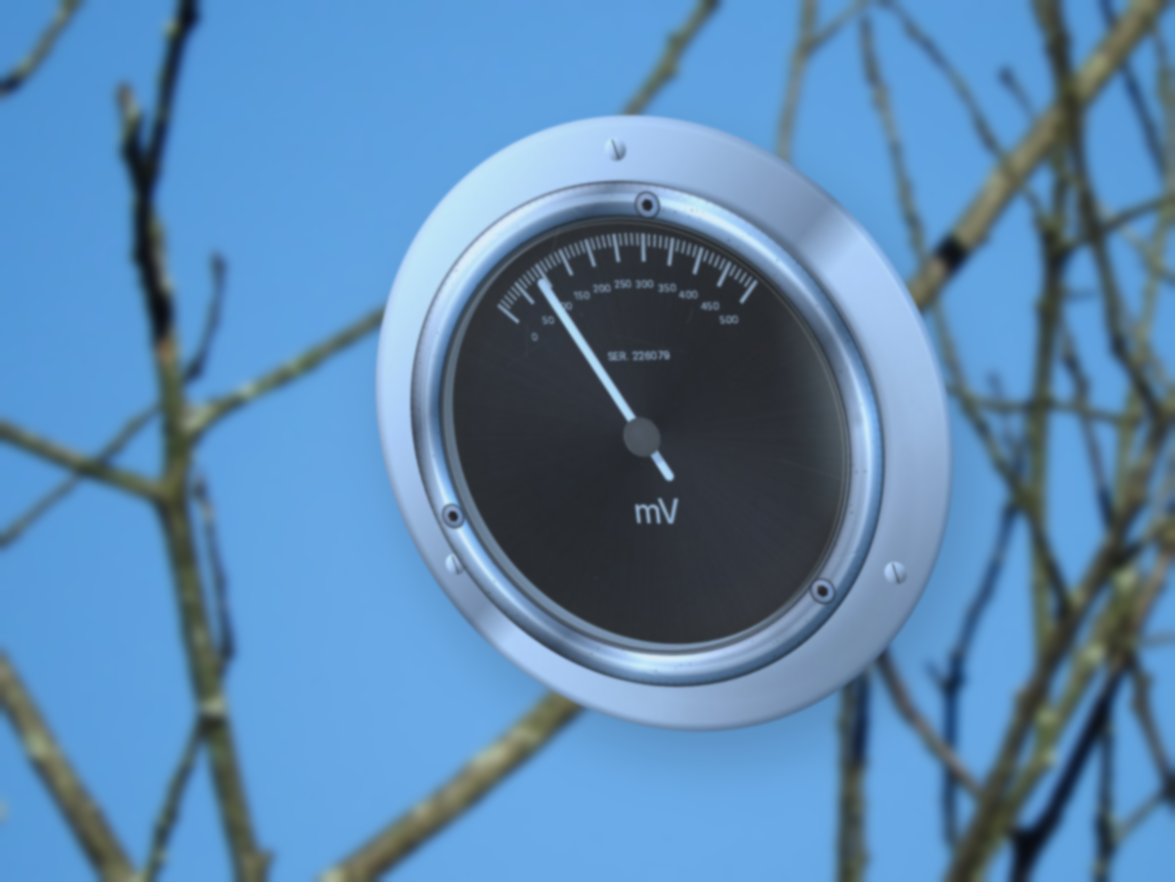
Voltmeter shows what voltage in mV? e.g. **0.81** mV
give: **100** mV
